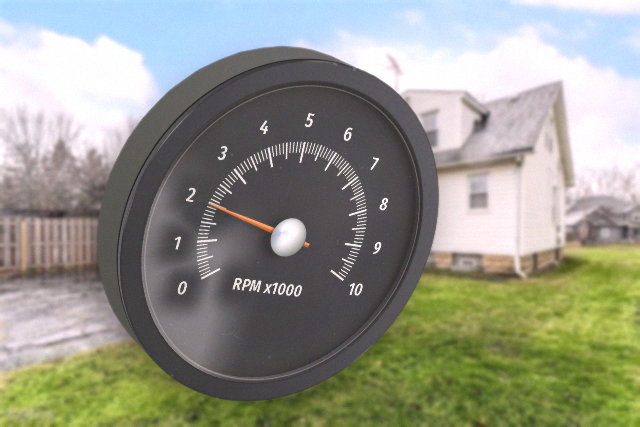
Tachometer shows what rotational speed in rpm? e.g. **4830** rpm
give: **2000** rpm
